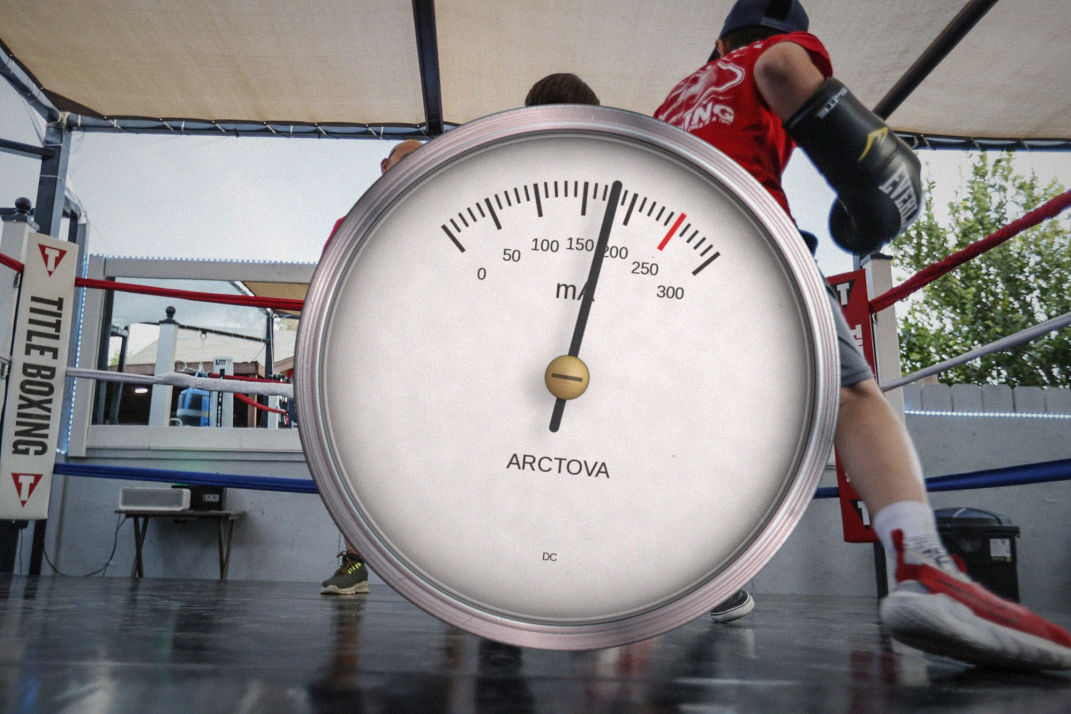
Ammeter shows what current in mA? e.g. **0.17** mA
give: **180** mA
